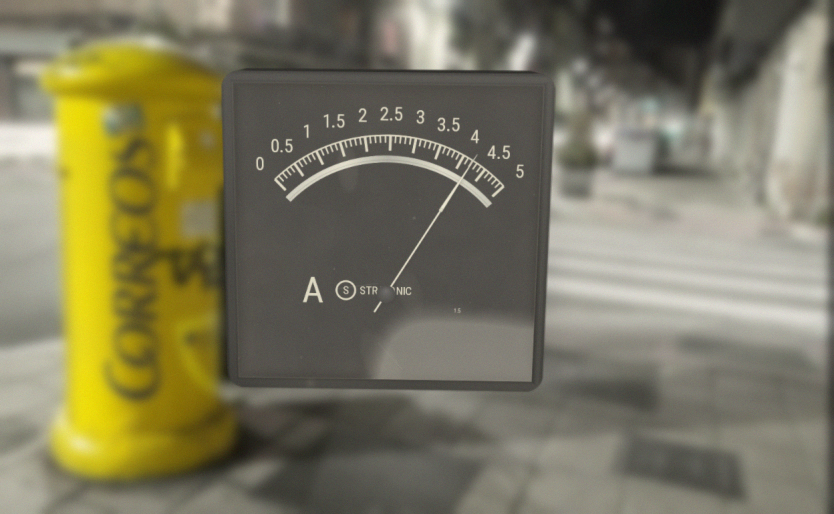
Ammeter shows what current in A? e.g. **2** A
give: **4.2** A
